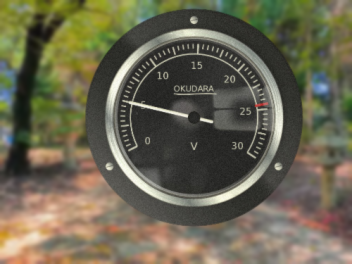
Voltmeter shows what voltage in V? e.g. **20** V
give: **5** V
